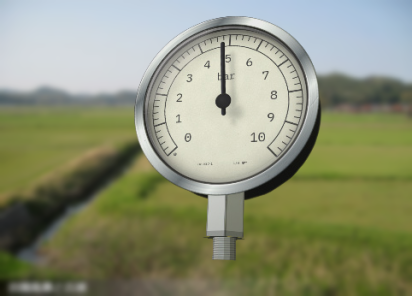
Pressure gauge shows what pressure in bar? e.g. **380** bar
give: **4.8** bar
